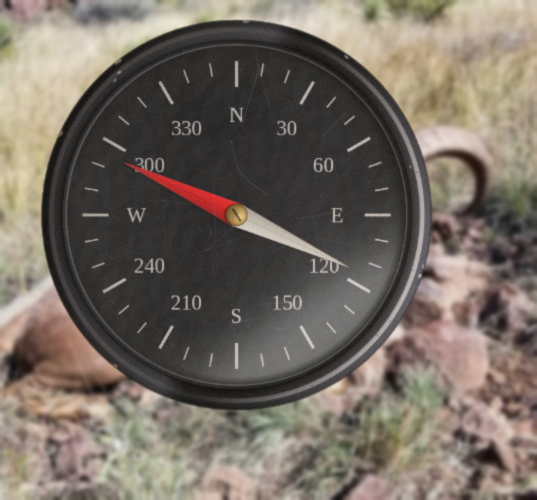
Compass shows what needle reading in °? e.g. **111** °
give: **295** °
